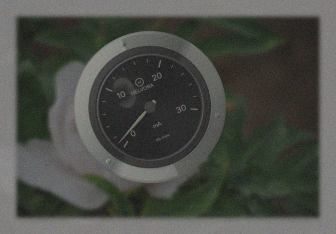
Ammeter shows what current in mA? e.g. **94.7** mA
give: **1** mA
